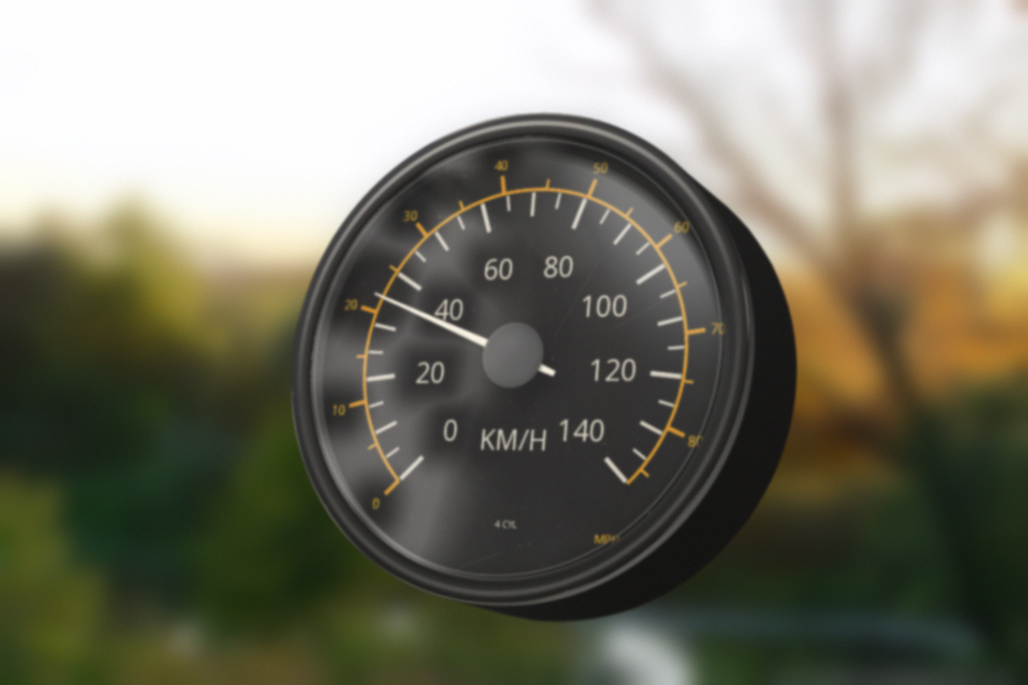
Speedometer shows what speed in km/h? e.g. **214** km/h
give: **35** km/h
